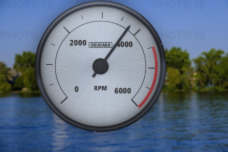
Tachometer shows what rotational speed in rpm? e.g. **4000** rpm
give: **3750** rpm
